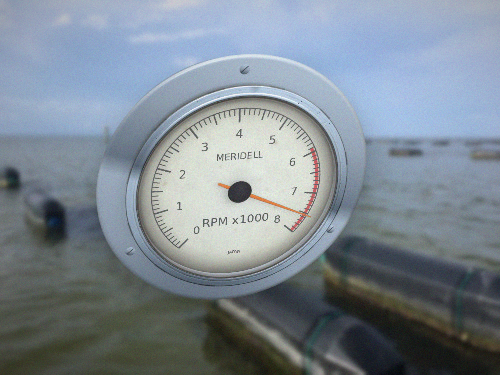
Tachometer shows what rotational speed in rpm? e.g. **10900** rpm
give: **7500** rpm
